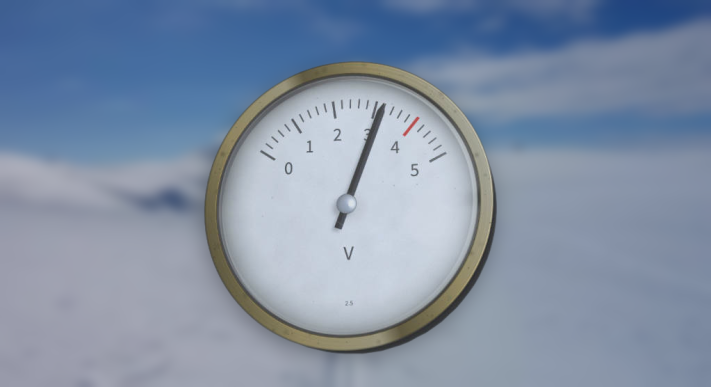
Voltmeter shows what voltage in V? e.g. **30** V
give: **3.2** V
